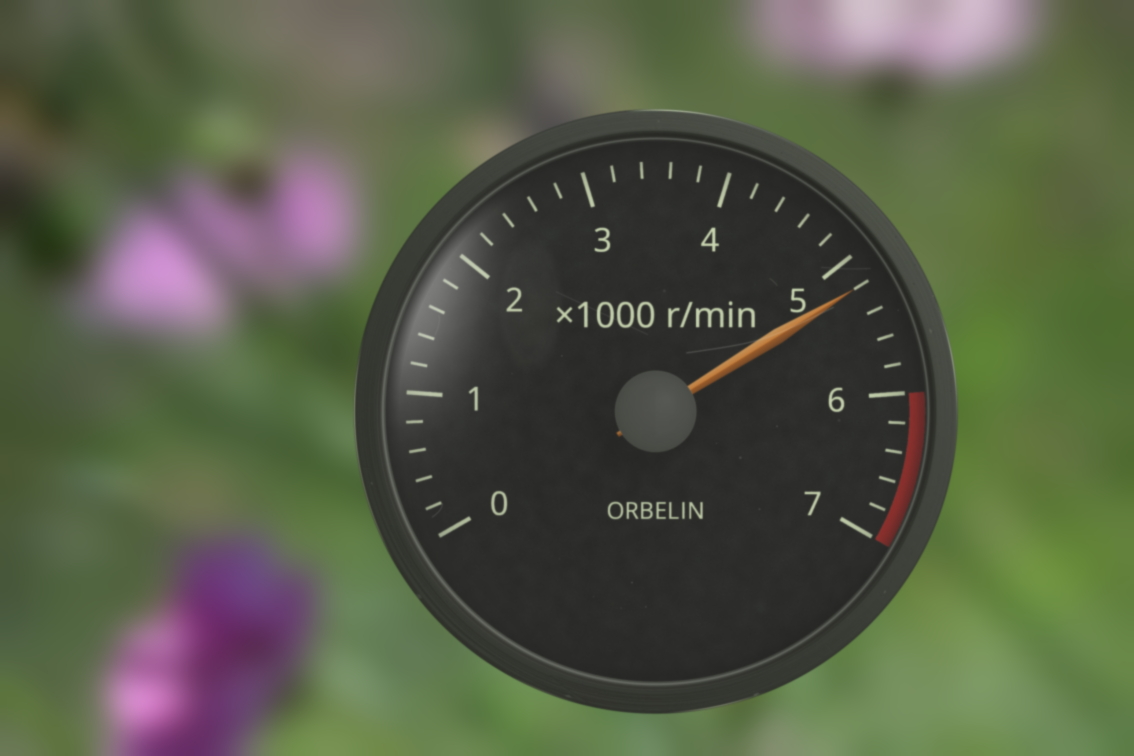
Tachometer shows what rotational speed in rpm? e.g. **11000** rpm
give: **5200** rpm
